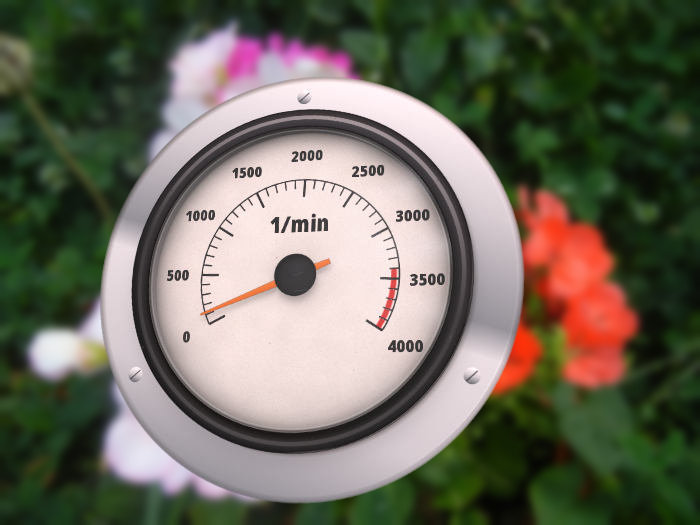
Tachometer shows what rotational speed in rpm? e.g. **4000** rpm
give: **100** rpm
